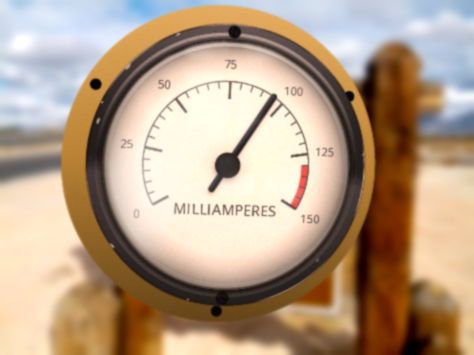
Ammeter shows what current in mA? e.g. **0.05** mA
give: **95** mA
